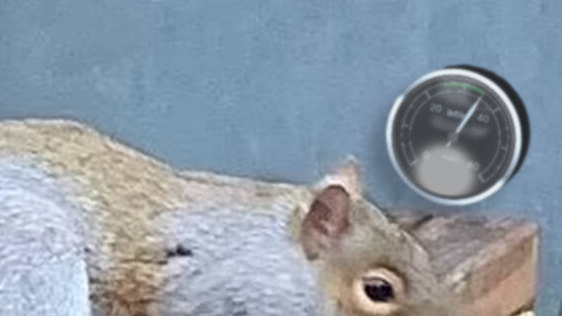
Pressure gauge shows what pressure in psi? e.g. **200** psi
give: **35** psi
